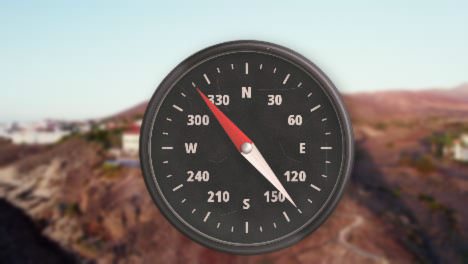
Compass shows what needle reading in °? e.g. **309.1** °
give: **320** °
